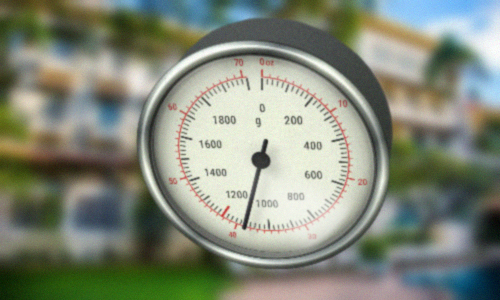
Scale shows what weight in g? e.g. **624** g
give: **1100** g
